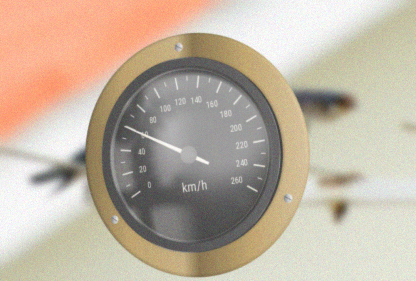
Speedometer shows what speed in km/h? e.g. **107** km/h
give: **60** km/h
